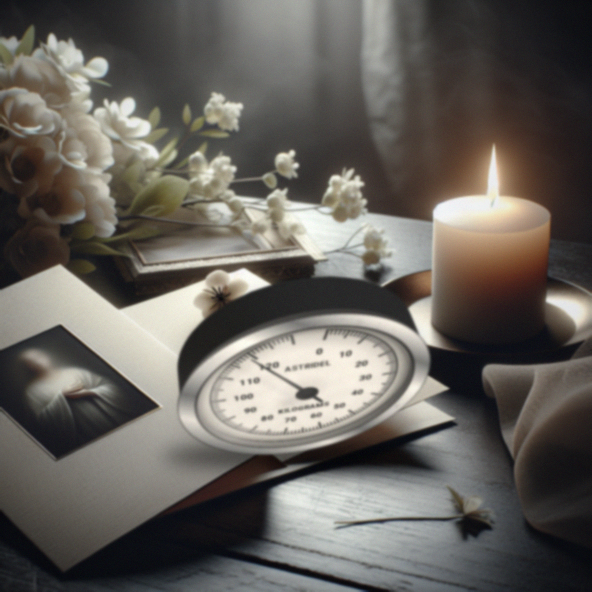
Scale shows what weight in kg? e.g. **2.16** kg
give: **120** kg
